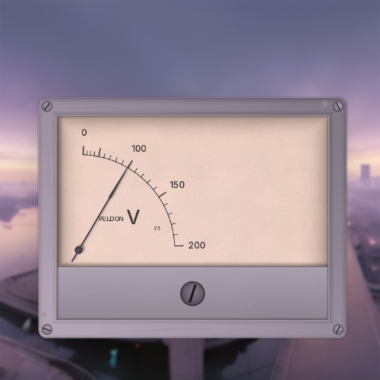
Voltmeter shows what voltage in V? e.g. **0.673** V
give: **100** V
